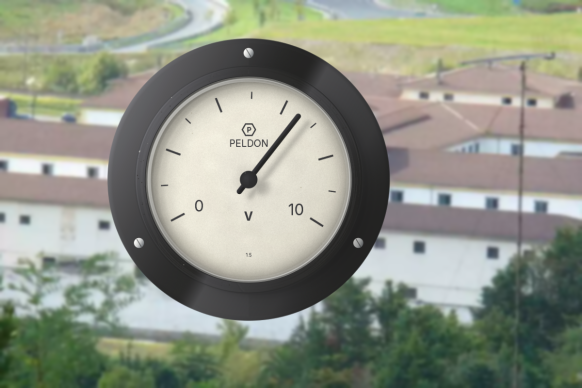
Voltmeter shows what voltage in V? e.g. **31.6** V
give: **6.5** V
